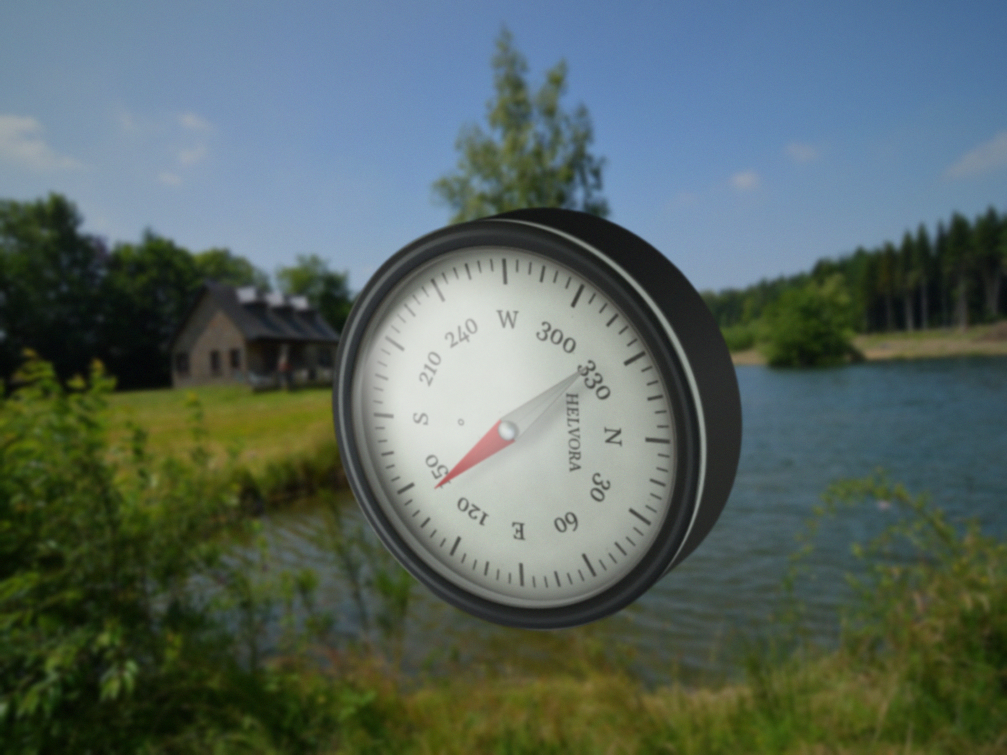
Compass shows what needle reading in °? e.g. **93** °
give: **142.5** °
